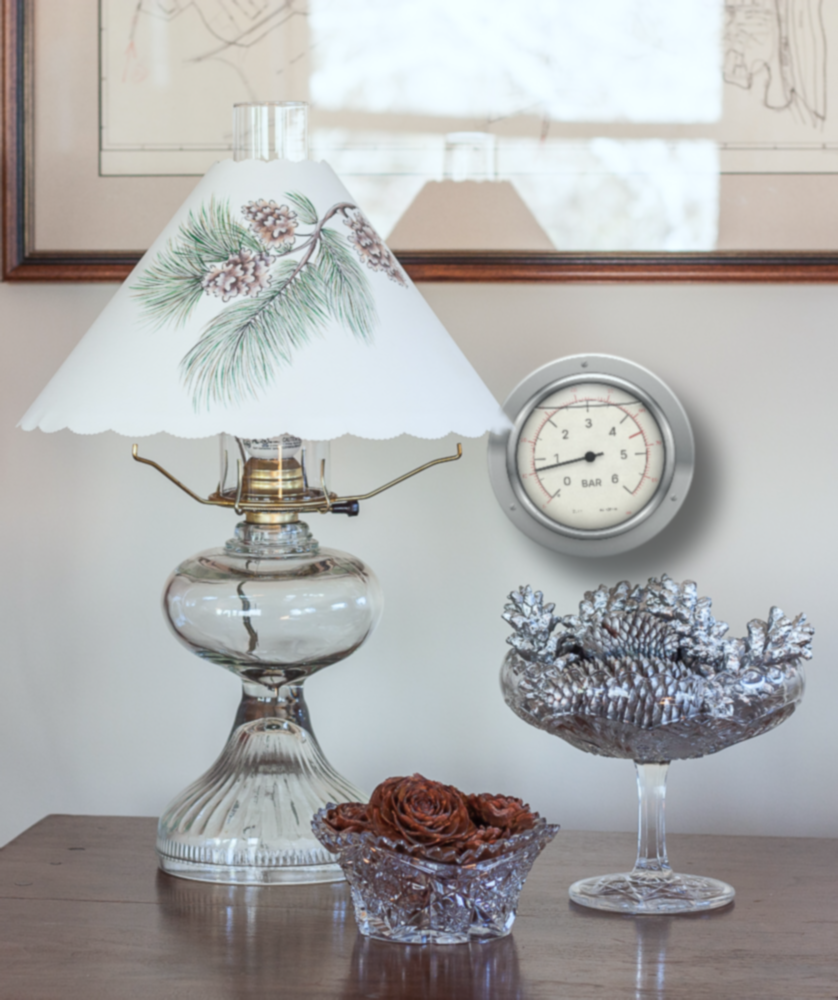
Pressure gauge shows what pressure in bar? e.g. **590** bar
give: **0.75** bar
